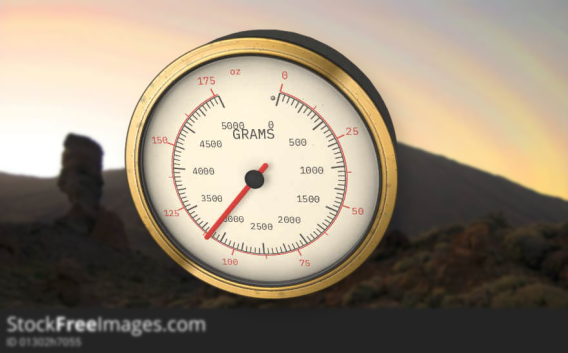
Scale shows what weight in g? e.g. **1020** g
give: **3150** g
